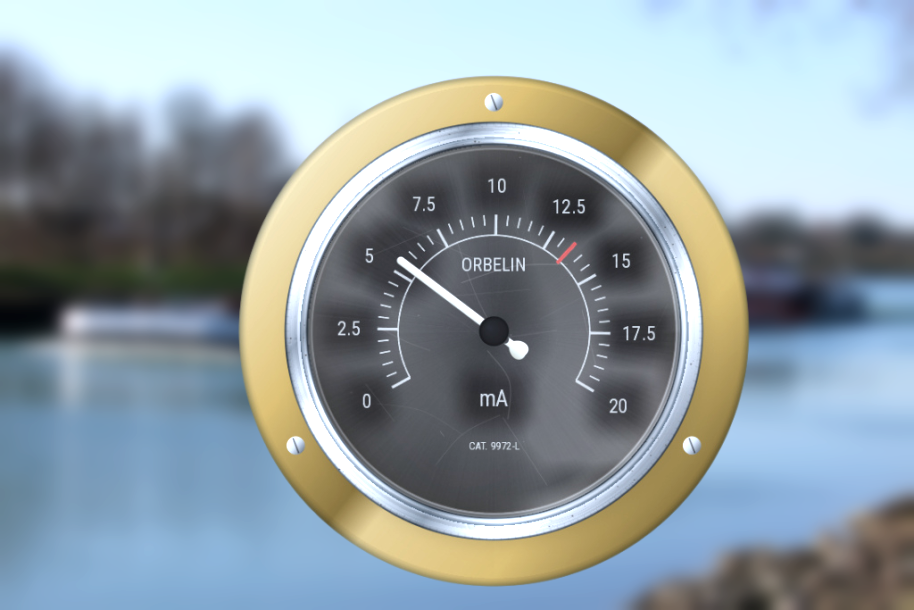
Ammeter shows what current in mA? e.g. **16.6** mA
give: **5.5** mA
